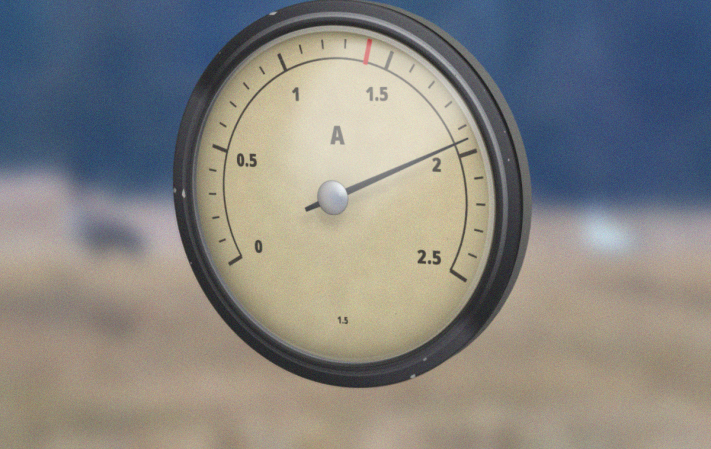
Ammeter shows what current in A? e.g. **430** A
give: **1.95** A
